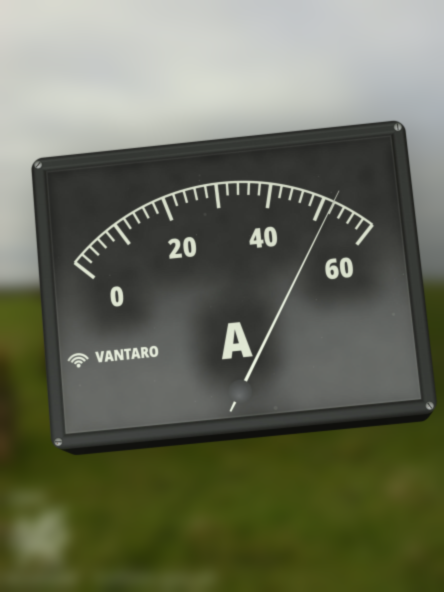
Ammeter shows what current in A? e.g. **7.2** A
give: **52** A
